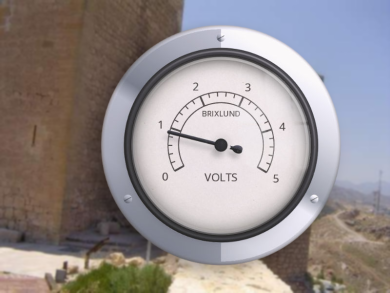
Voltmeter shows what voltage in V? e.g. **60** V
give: **0.9** V
